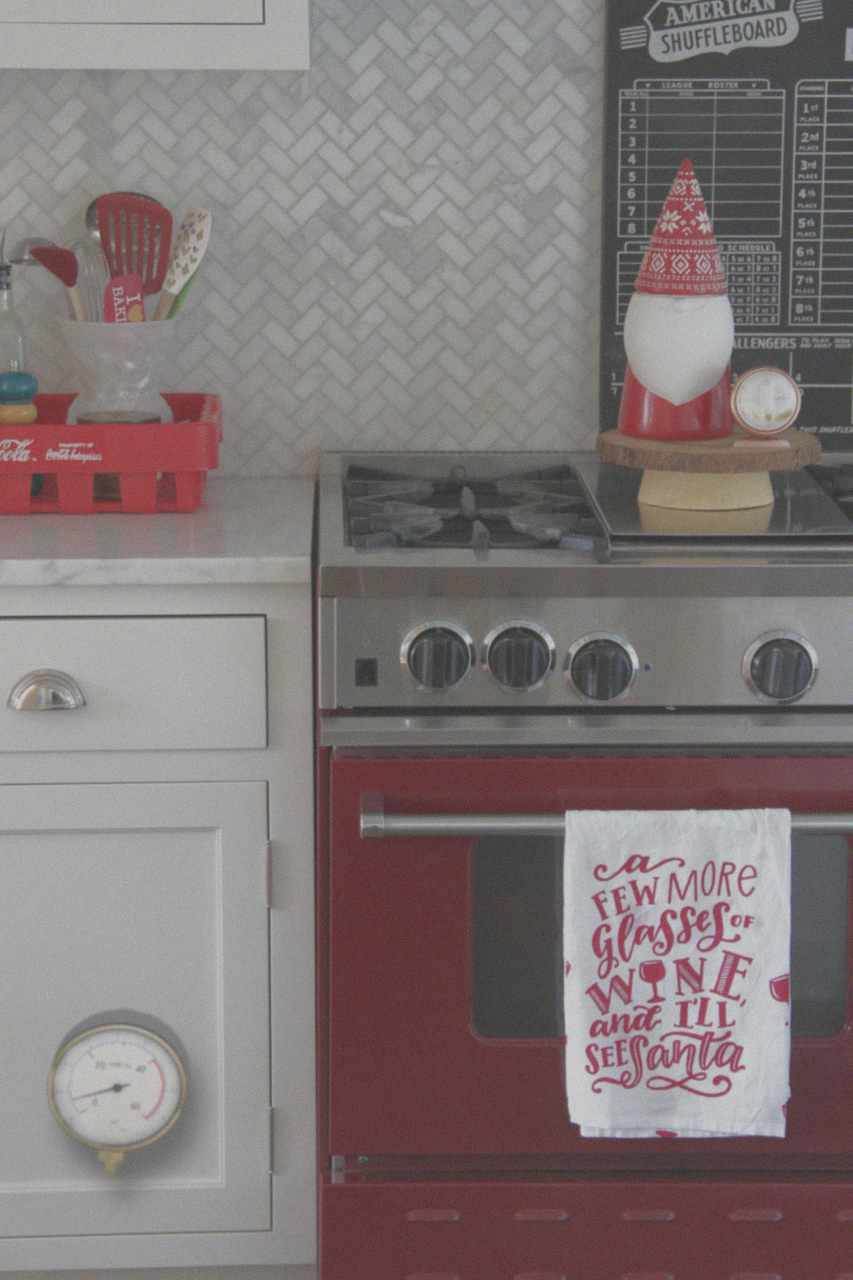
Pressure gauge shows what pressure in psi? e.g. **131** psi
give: **5** psi
